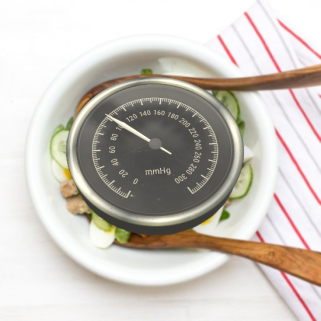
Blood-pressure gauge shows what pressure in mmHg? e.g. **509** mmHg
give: **100** mmHg
